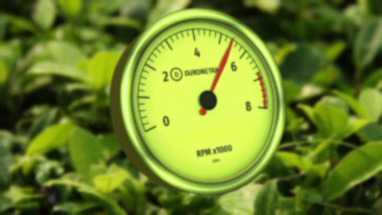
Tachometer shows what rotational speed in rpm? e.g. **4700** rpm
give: **5400** rpm
